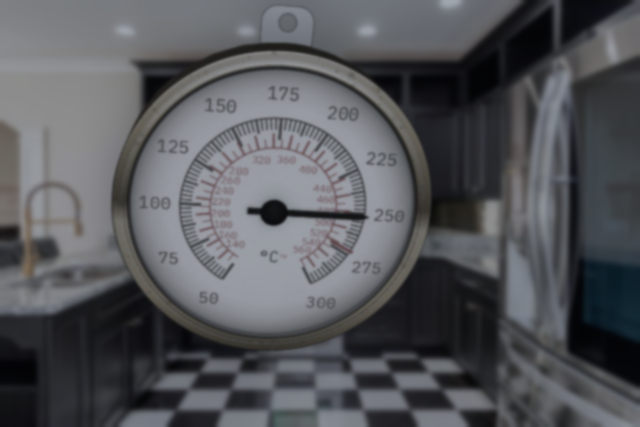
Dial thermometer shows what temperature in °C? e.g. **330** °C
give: **250** °C
